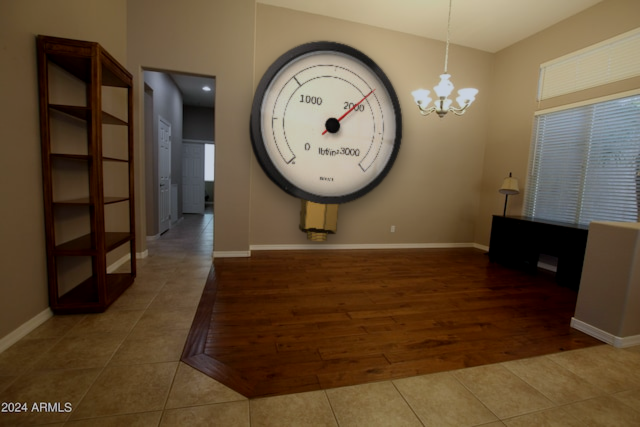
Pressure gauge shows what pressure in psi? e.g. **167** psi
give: **2000** psi
